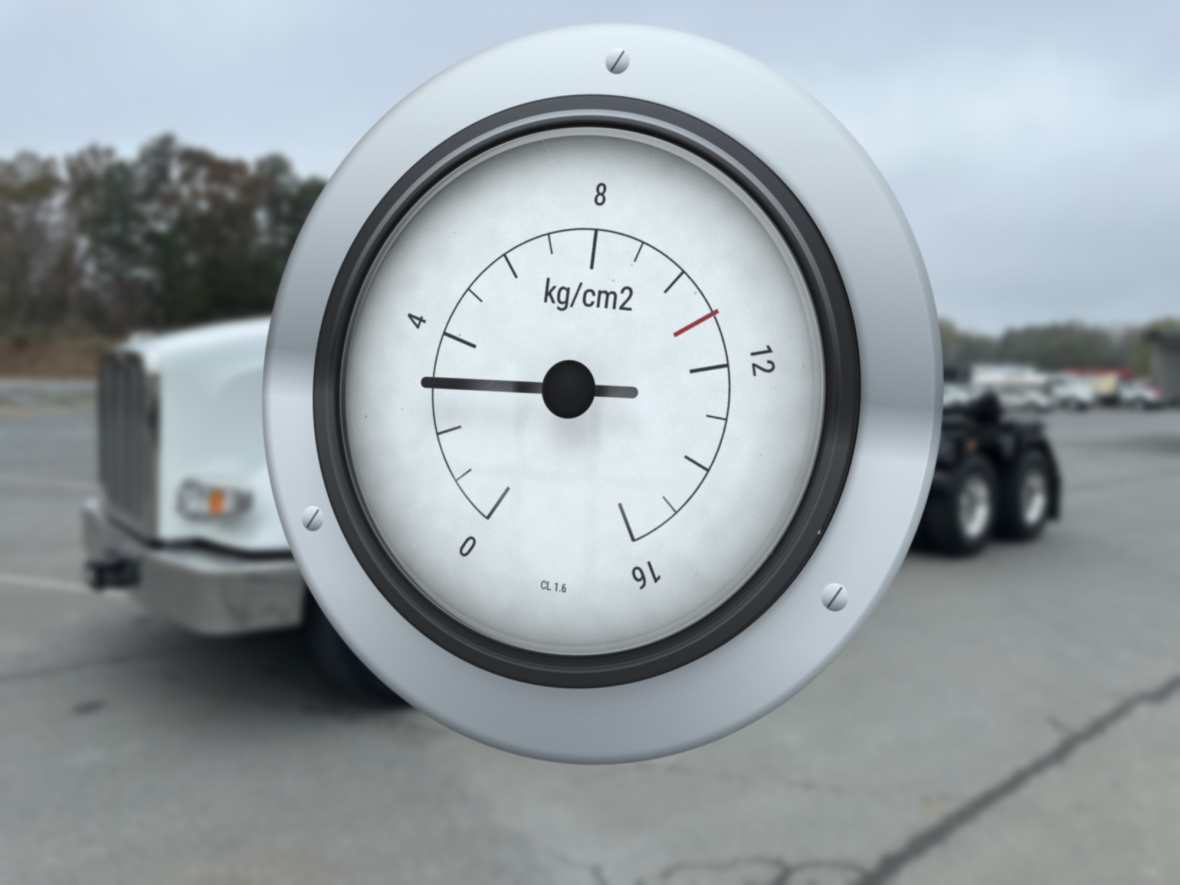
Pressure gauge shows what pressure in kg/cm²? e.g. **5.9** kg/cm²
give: **3** kg/cm²
